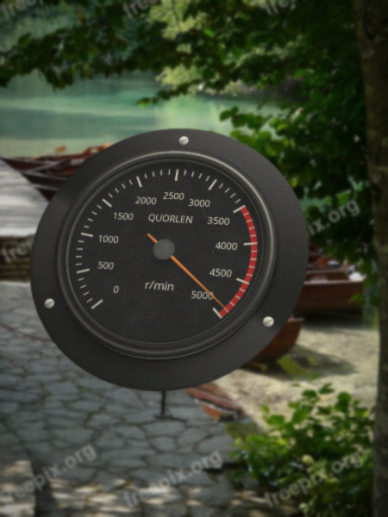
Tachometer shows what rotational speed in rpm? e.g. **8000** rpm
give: **4900** rpm
